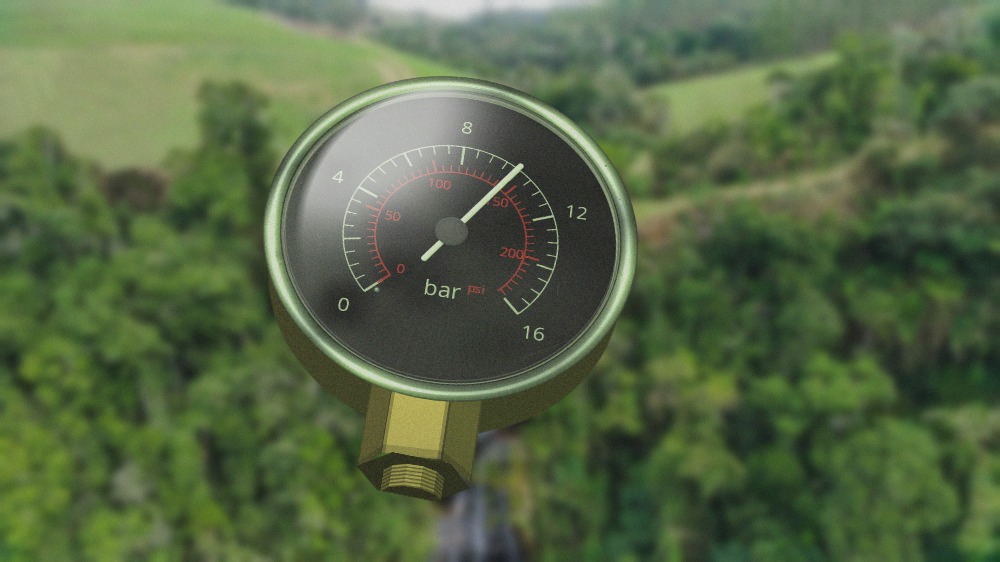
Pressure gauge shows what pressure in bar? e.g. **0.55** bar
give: **10** bar
